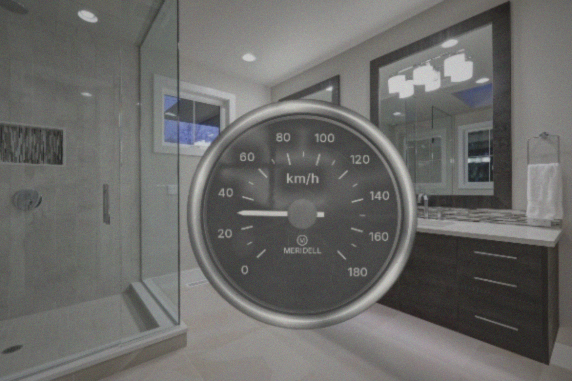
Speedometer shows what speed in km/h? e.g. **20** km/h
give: **30** km/h
